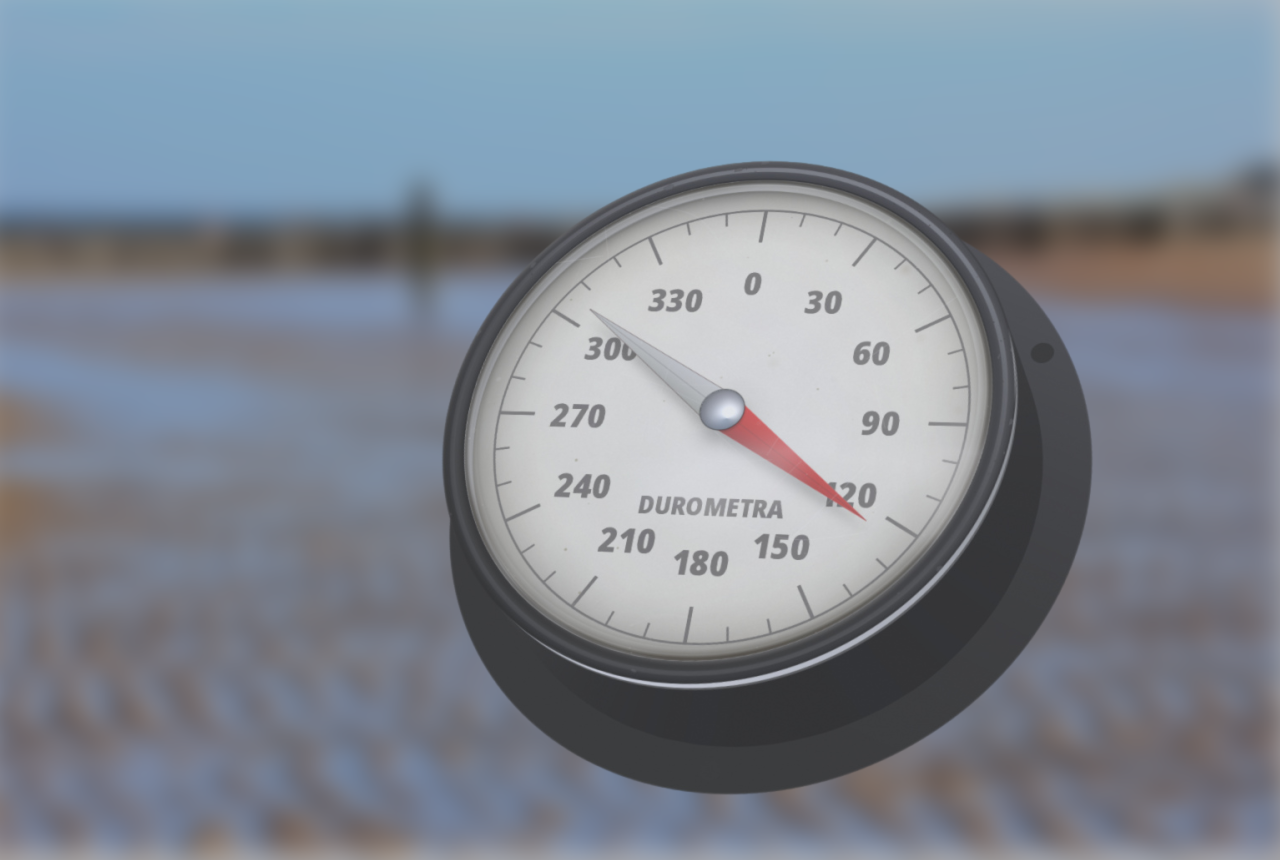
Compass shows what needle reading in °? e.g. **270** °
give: **125** °
